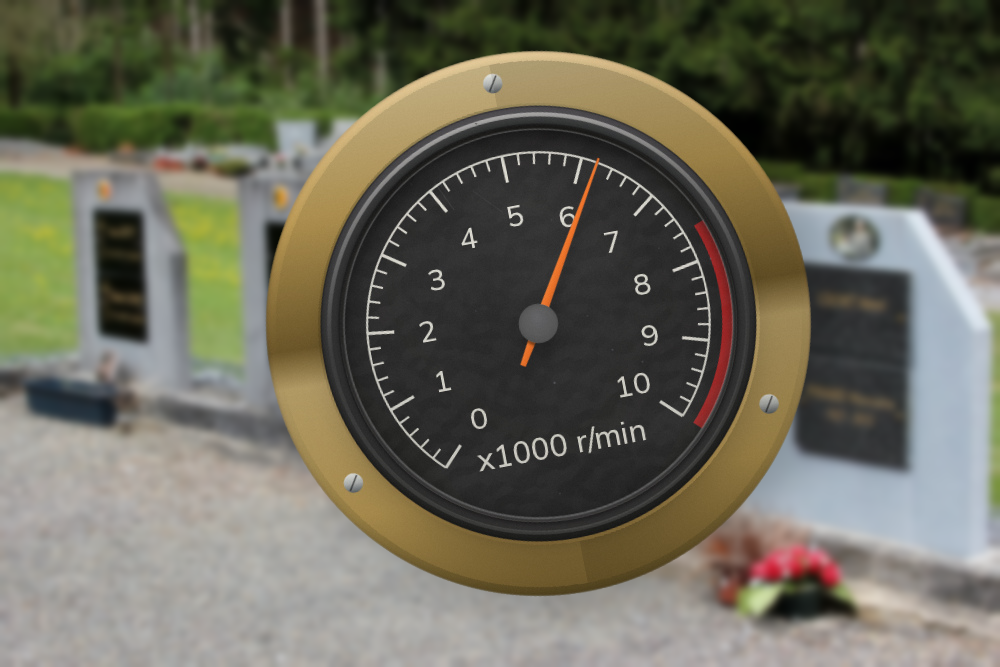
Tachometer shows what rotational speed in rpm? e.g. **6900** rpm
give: **6200** rpm
